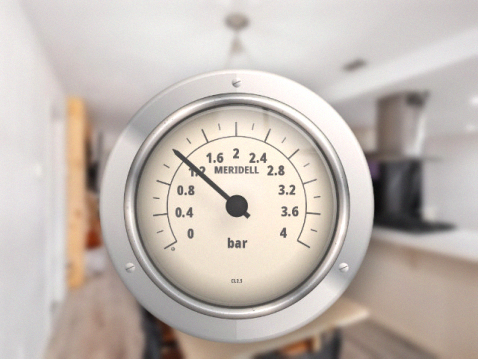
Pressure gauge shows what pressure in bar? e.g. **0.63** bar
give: **1.2** bar
